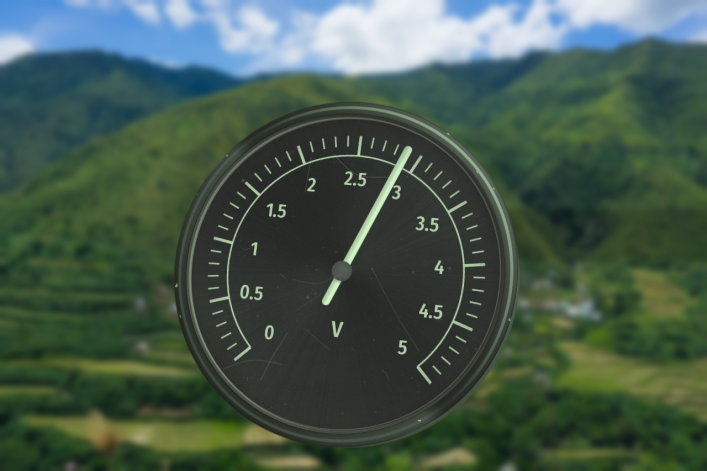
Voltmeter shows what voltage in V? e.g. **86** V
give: **2.9** V
